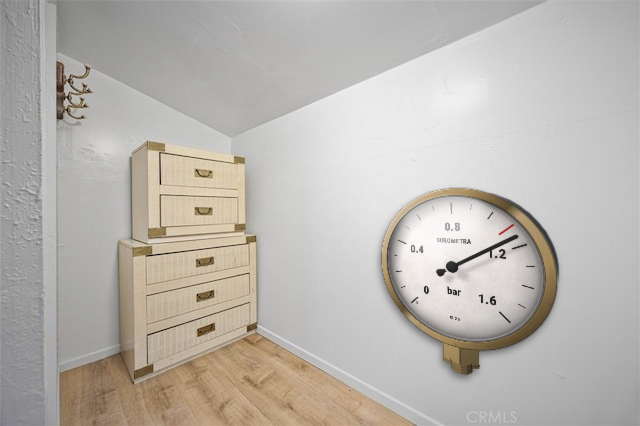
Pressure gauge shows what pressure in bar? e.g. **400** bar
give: **1.15** bar
